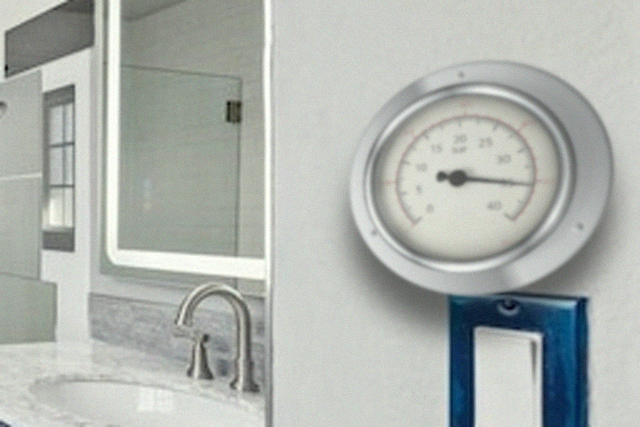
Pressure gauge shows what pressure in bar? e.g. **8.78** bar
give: **35** bar
